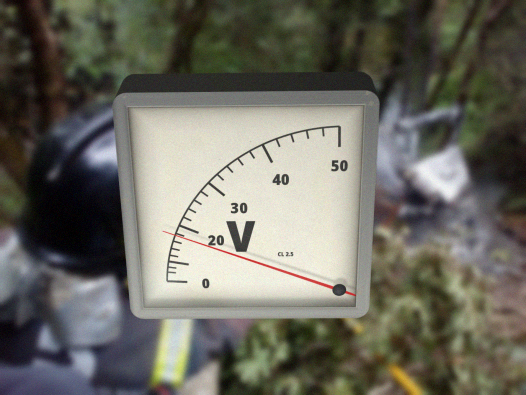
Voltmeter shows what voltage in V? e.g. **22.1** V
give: **18** V
